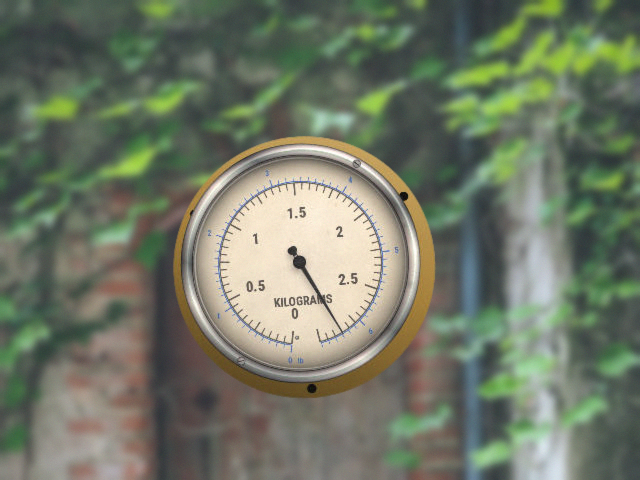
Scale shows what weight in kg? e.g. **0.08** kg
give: **2.85** kg
